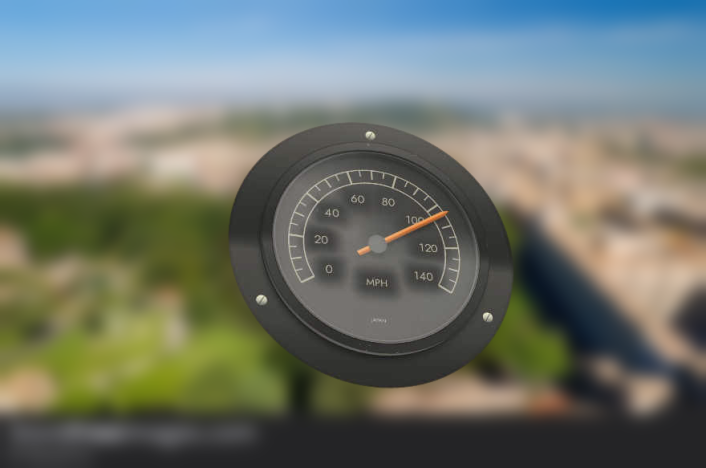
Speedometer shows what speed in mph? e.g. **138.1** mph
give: **105** mph
